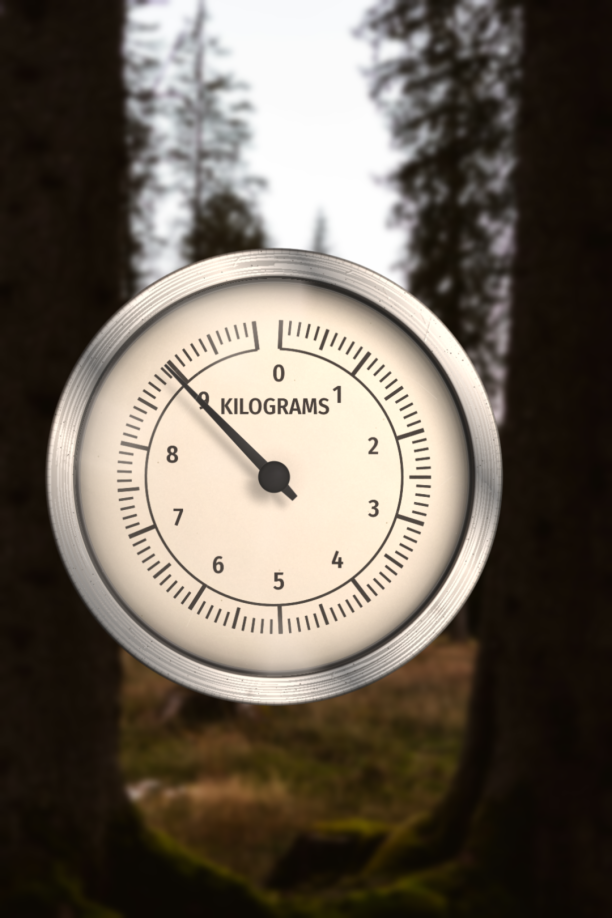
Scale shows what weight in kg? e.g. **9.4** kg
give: **8.95** kg
